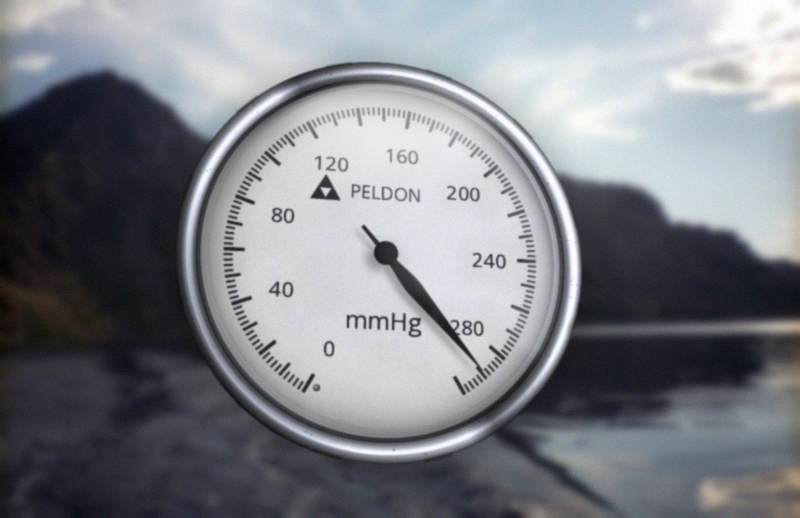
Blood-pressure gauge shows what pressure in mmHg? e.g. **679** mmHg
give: **290** mmHg
